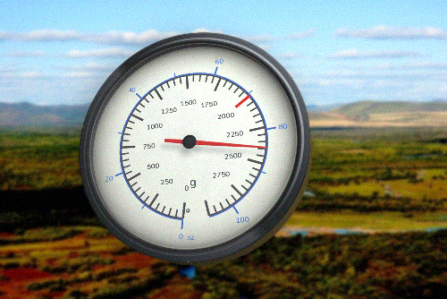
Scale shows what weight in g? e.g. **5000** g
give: **2400** g
